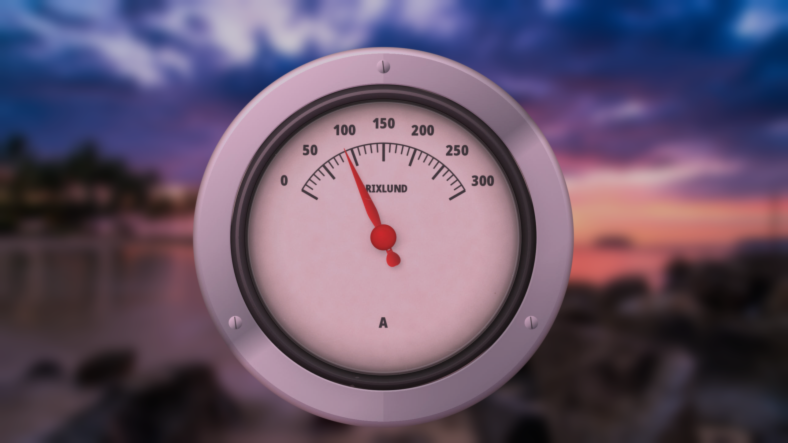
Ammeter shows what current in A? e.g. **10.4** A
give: **90** A
